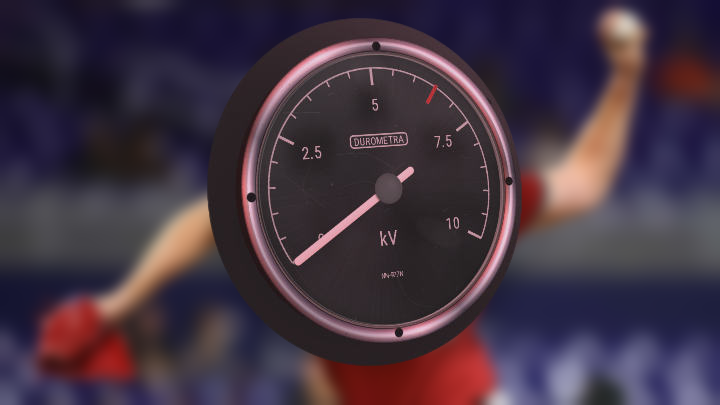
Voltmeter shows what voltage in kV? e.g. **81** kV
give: **0** kV
